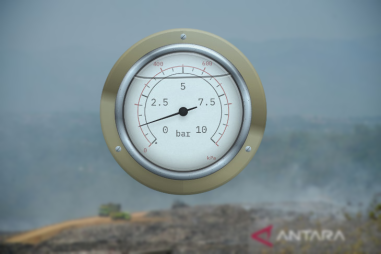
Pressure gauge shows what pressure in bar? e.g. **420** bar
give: **1** bar
